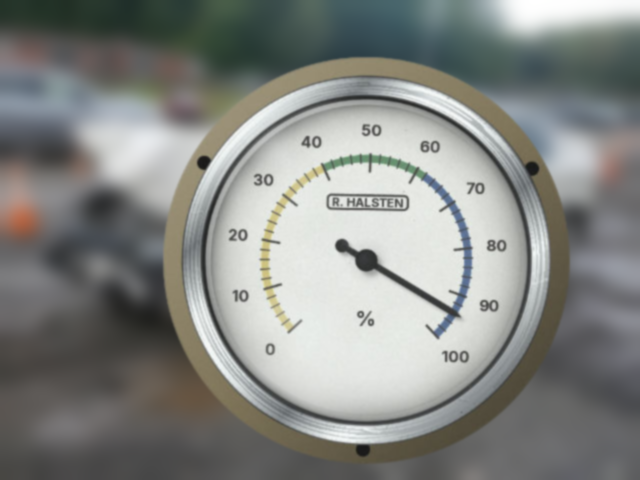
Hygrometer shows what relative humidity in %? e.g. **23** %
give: **94** %
